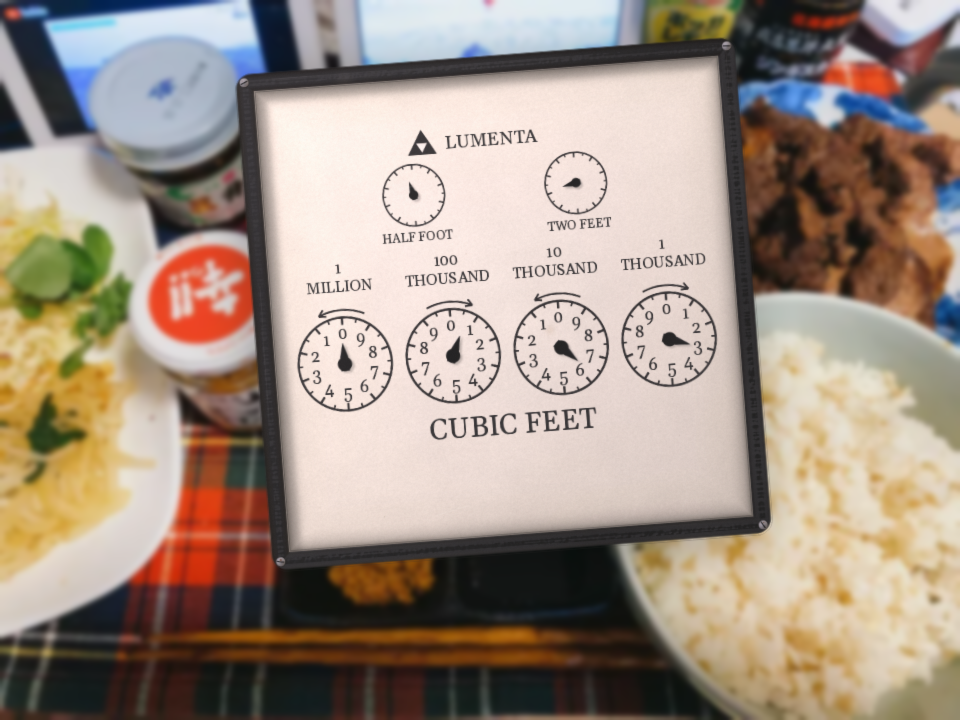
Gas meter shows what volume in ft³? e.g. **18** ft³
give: **6300** ft³
